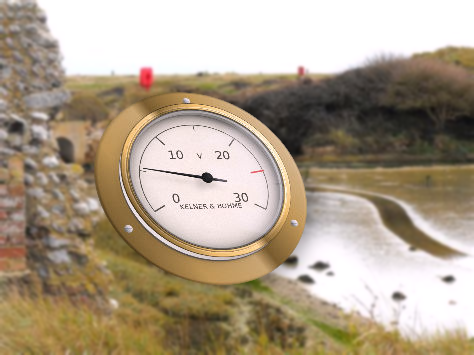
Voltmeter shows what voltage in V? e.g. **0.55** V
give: **5** V
